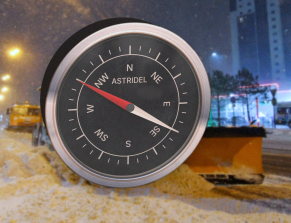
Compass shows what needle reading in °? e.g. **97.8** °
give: **300** °
